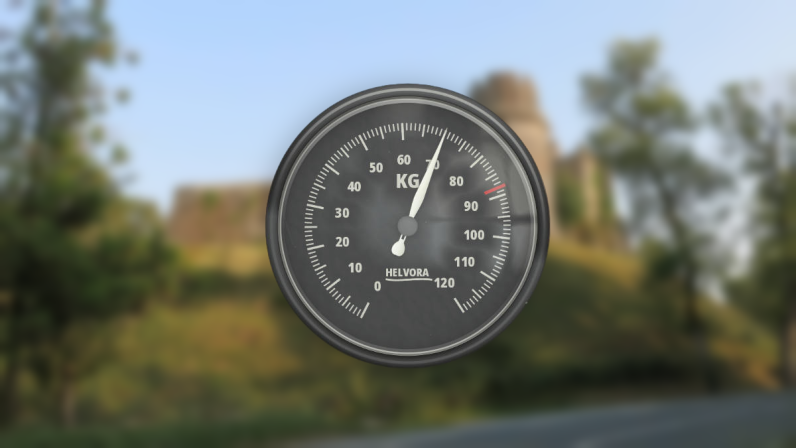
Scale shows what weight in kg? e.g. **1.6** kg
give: **70** kg
